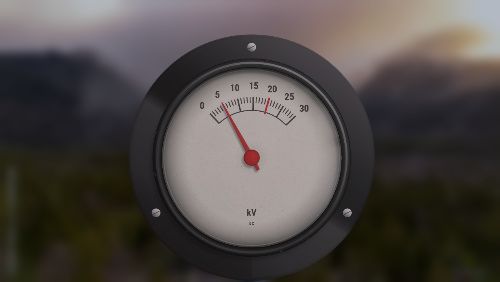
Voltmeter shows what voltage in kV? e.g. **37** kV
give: **5** kV
